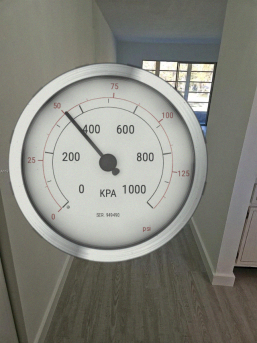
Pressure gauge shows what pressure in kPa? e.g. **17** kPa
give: **350** kPa
